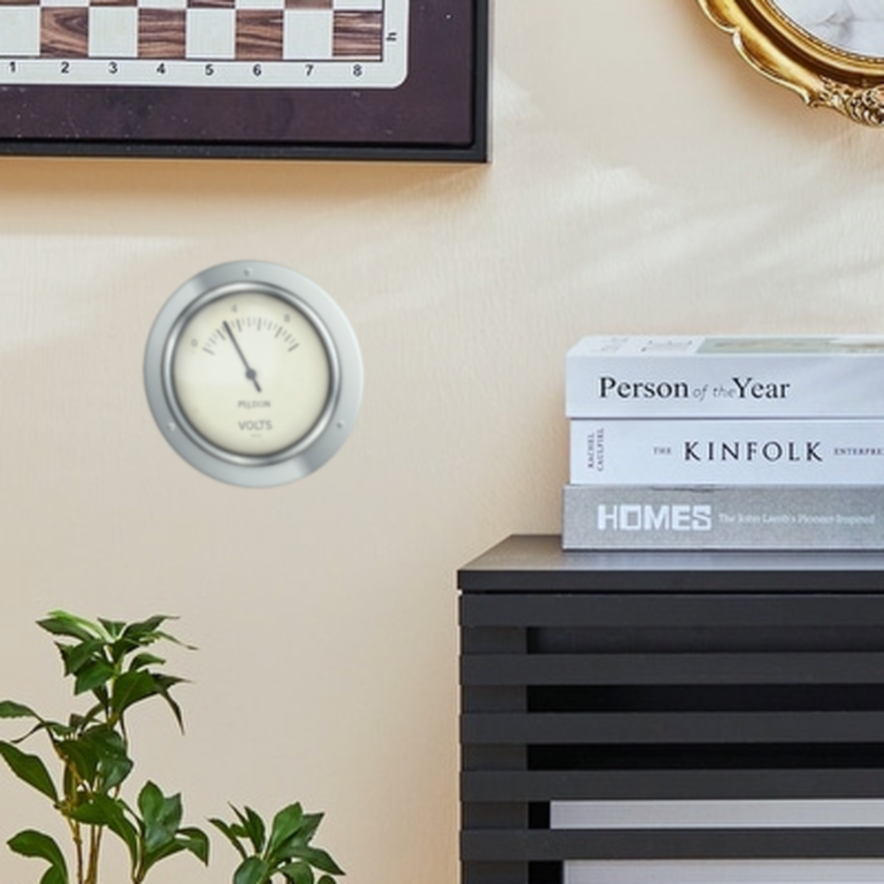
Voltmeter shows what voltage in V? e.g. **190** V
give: **3** V
